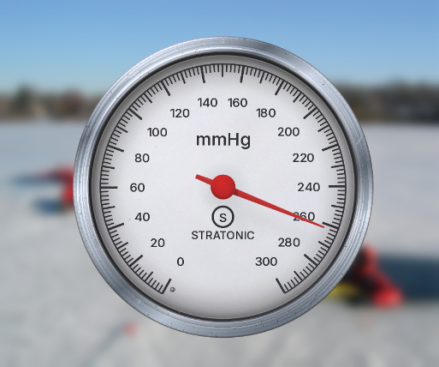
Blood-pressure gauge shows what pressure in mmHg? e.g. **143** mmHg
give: **262** mmHg
